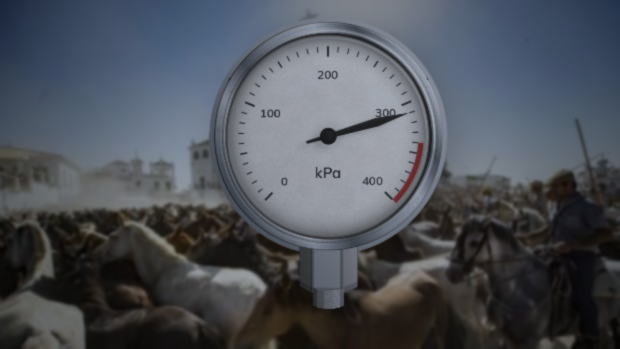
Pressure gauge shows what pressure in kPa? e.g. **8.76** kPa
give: **310** kPa
